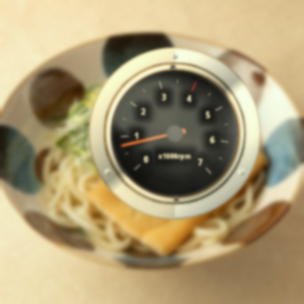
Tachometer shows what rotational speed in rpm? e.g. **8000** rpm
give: **750** rpm
